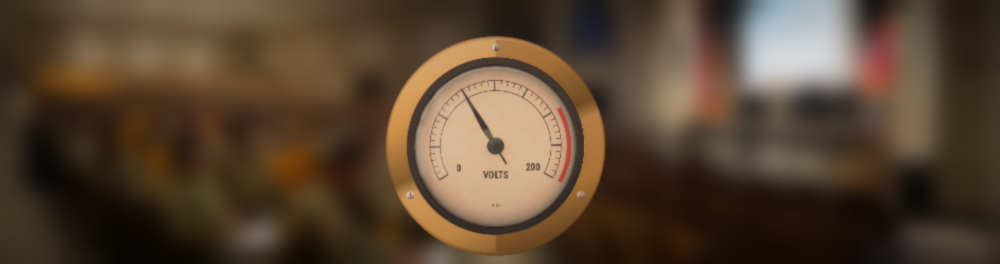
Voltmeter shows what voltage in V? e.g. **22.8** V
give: **75** V
